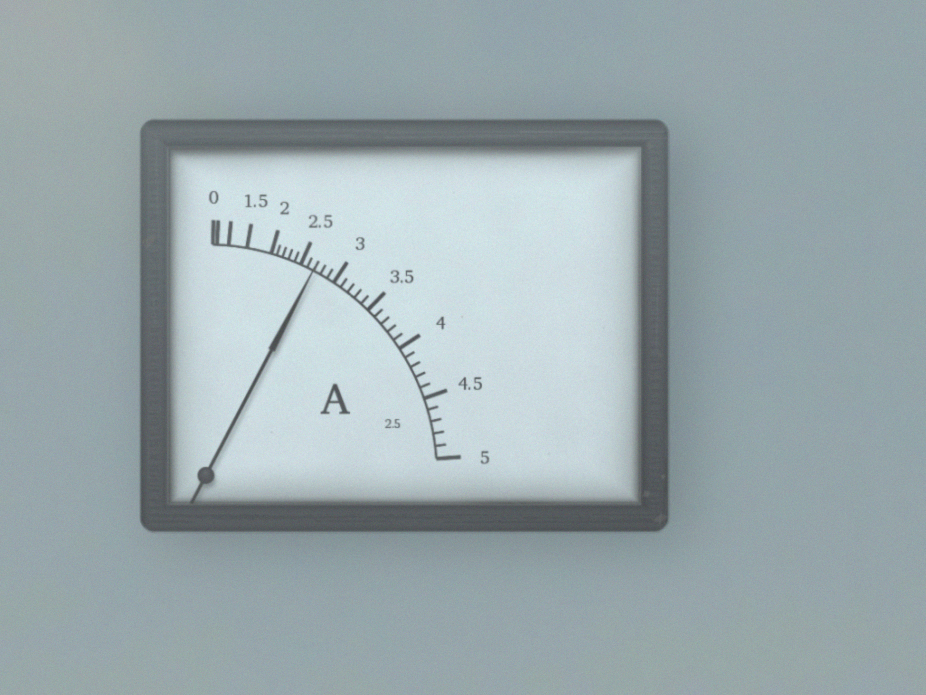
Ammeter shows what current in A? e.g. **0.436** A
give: **2.7** A
